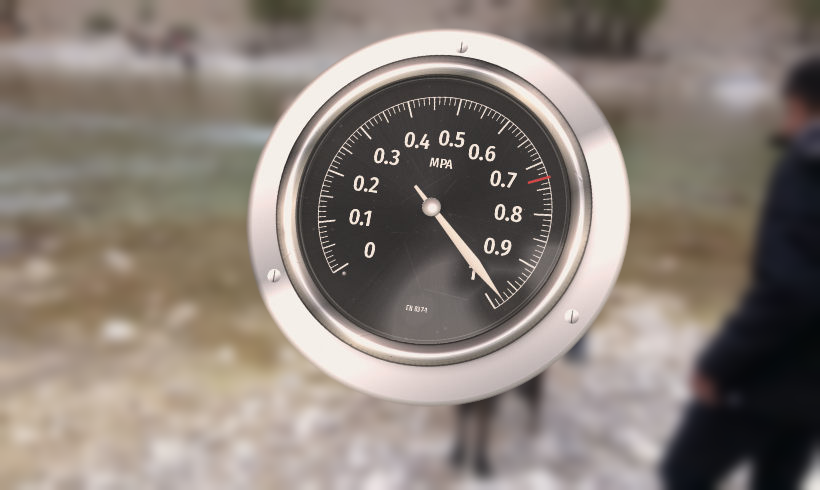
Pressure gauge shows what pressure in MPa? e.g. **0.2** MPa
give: **0.98** MPa
